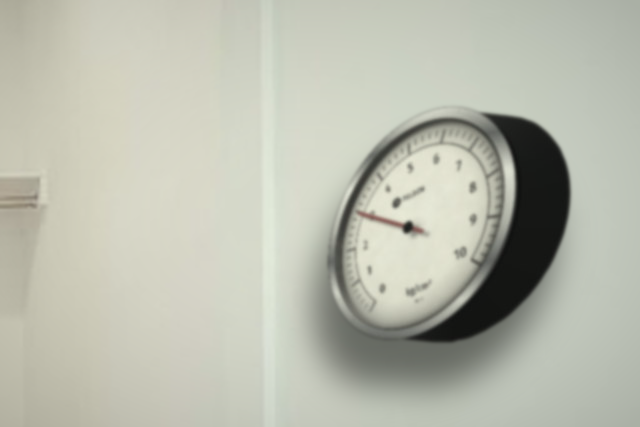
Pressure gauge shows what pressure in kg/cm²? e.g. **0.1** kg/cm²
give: **3** kg/cm²
